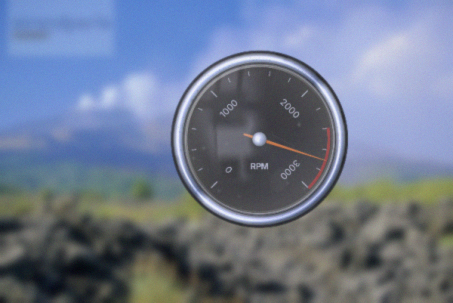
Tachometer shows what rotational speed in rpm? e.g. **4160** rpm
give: **2700** rpm
